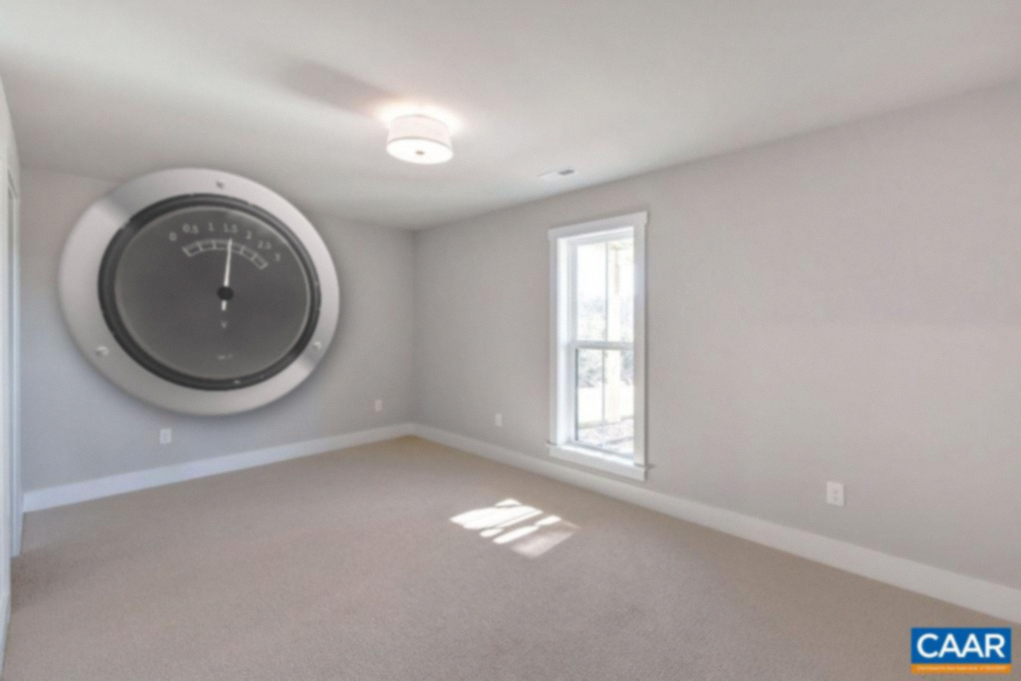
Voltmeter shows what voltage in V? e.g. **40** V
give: **1.5** V
